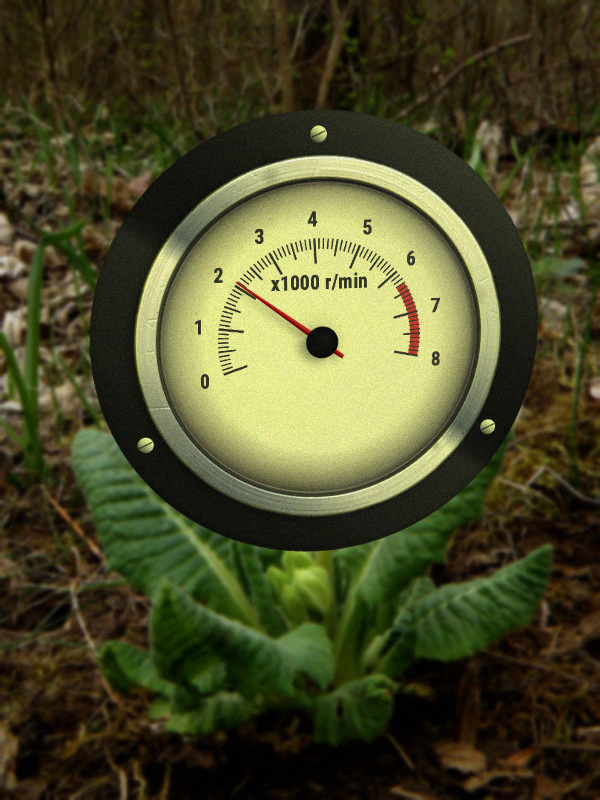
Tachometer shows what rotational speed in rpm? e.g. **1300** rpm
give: **2100** rpm
